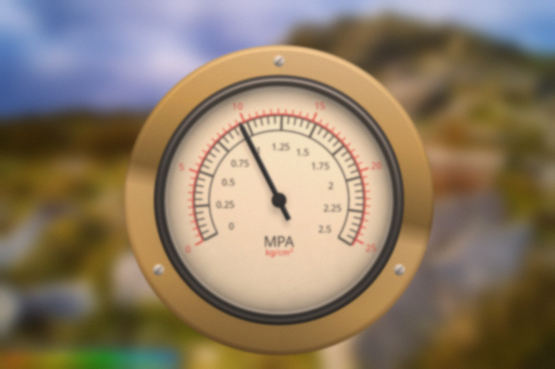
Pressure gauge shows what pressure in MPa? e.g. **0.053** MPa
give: **0.95** MPa
